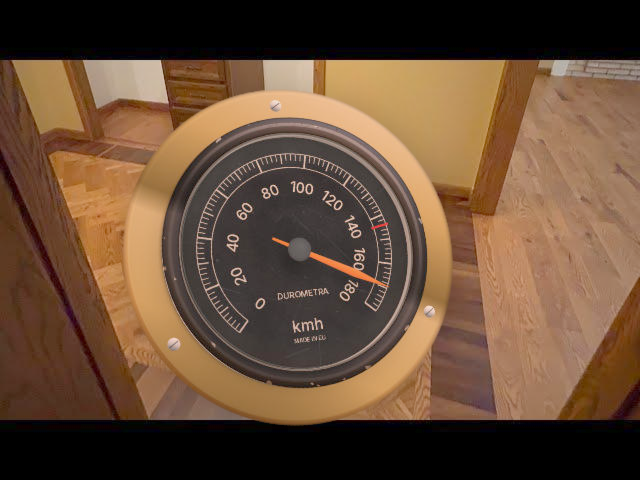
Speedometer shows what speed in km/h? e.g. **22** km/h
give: **170** km/h
